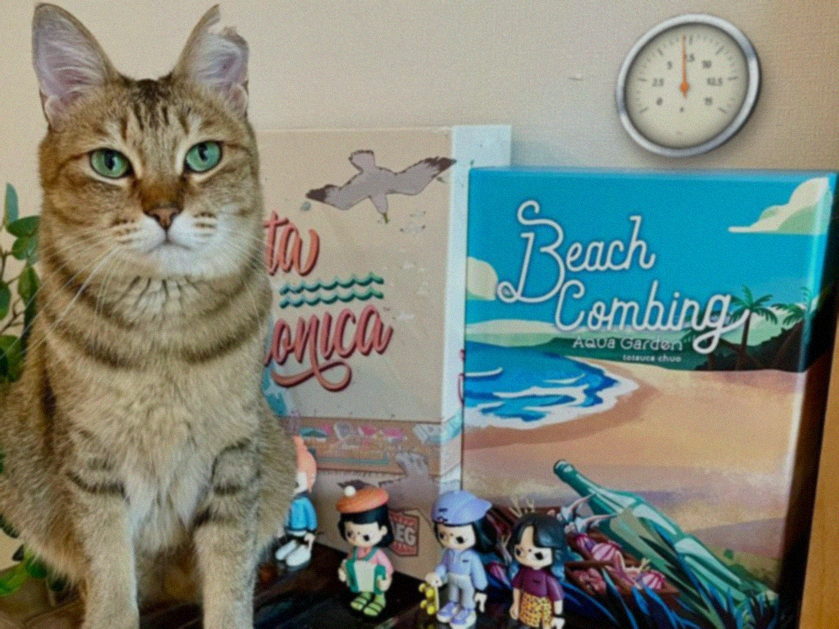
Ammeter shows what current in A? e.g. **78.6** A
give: **7** A
